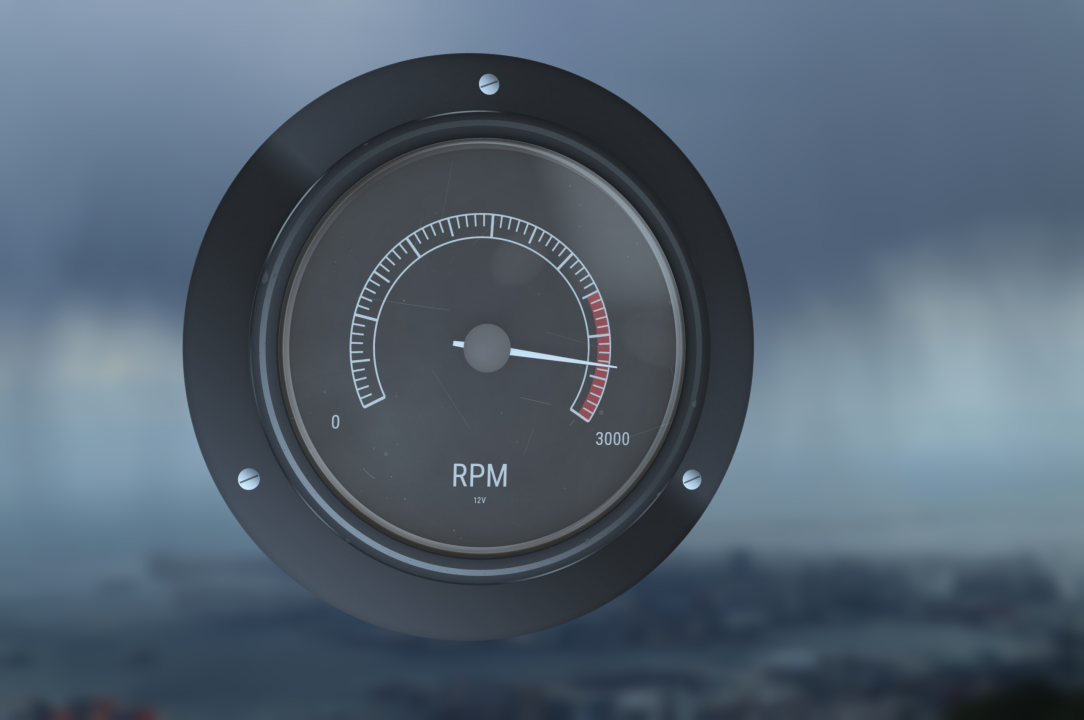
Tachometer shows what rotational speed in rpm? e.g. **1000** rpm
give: **2675** rpm
